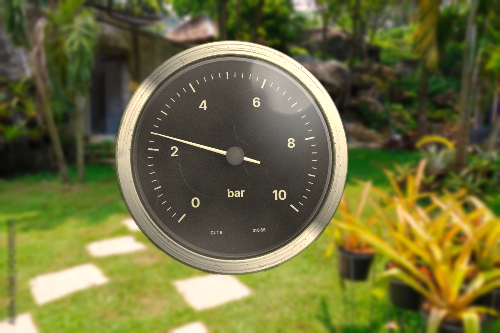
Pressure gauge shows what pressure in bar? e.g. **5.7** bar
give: **2.4** bar
